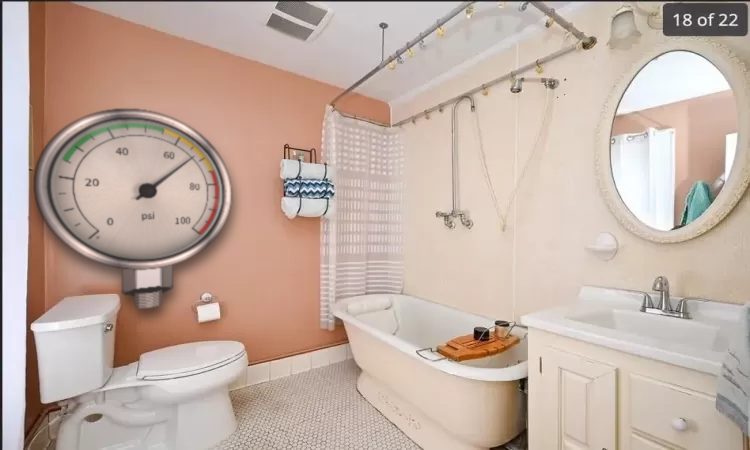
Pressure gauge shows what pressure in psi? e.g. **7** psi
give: **67.5** psi
